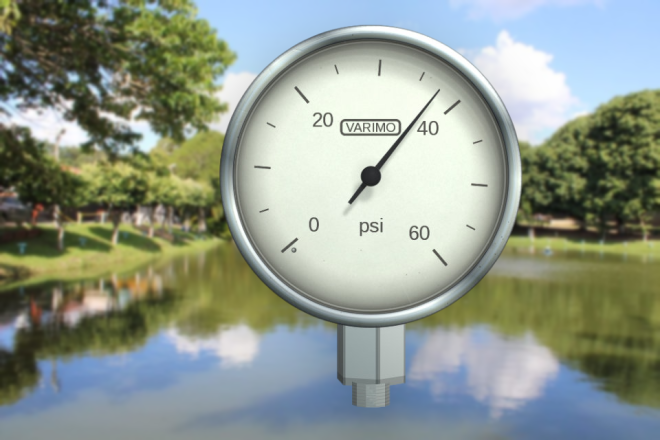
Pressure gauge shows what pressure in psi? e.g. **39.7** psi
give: **37.5** psi
